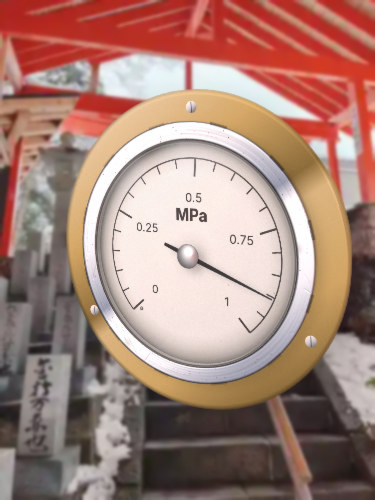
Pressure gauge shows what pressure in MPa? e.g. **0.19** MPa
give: **0.9** MPa
